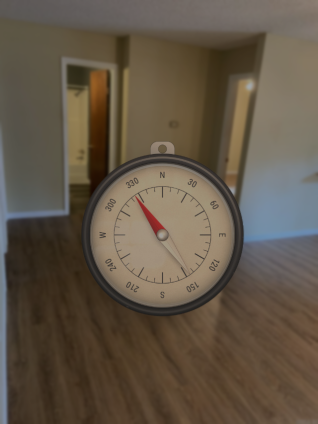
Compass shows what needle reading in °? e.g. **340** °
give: **325** °
